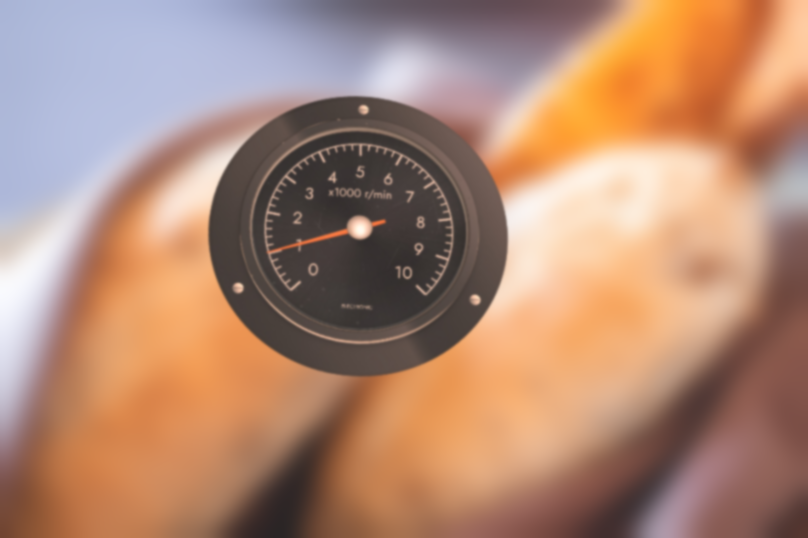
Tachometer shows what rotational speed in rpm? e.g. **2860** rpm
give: **1000** rpm
